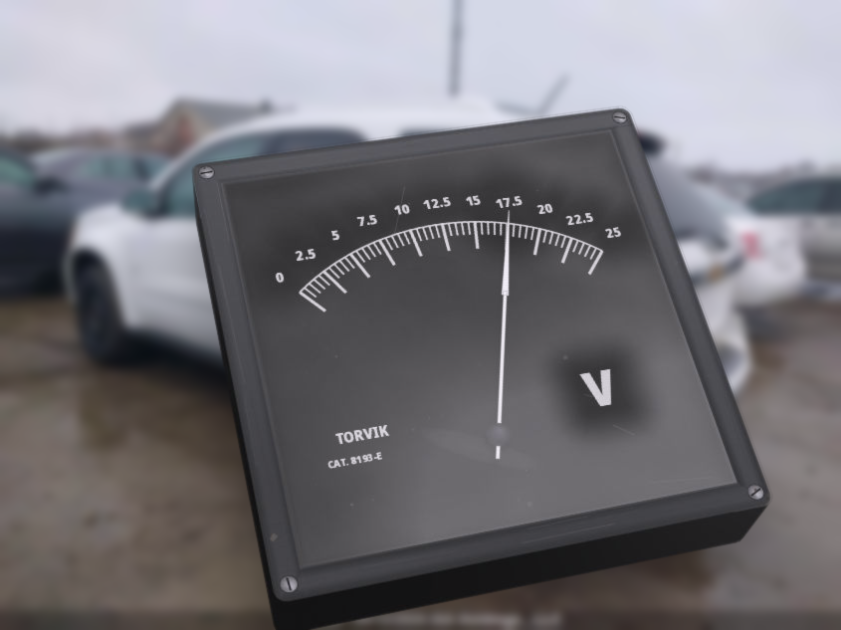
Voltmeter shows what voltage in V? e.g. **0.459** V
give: **17.5** V
